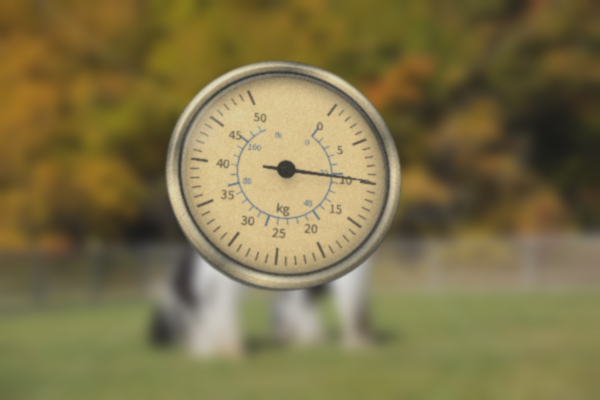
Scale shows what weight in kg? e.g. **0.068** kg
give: **10** kg
